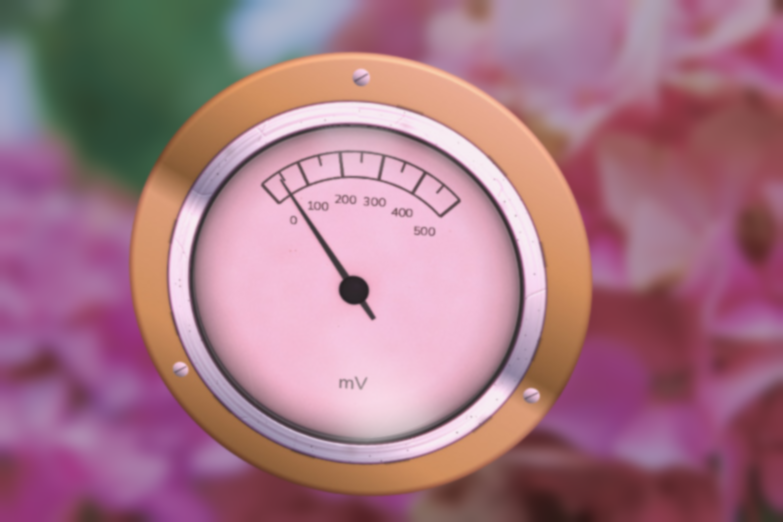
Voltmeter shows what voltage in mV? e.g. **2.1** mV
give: **50** mV
